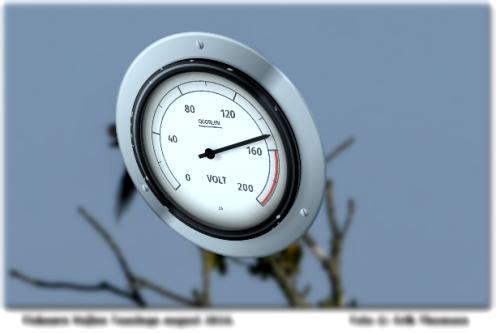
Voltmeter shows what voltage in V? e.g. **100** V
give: **150** V
